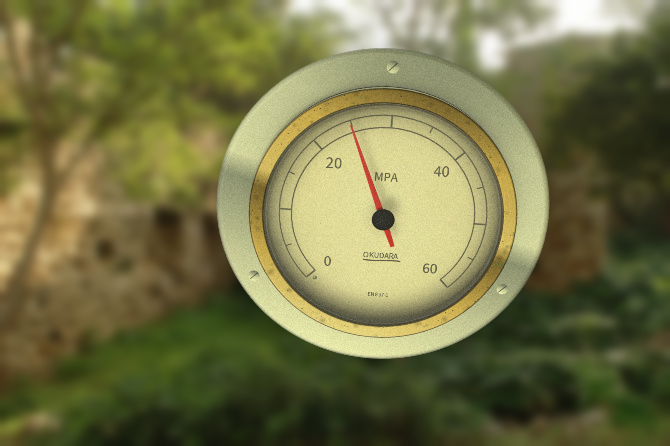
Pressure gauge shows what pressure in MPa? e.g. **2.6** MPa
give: **25** MPa
